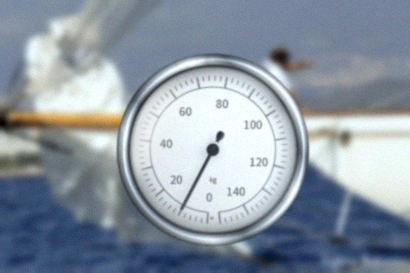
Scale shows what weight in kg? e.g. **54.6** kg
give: **10** kg
